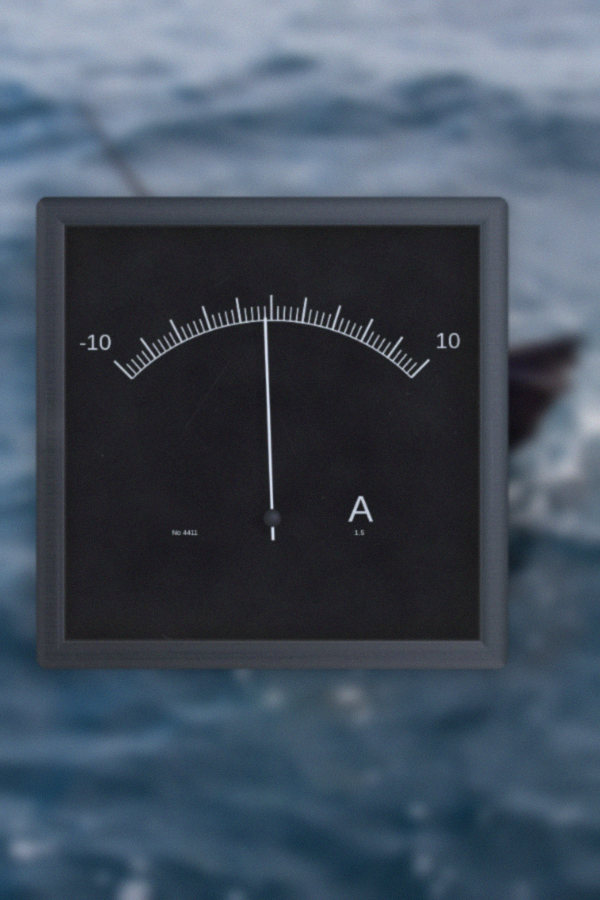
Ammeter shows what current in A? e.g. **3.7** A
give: **-0.4** A
